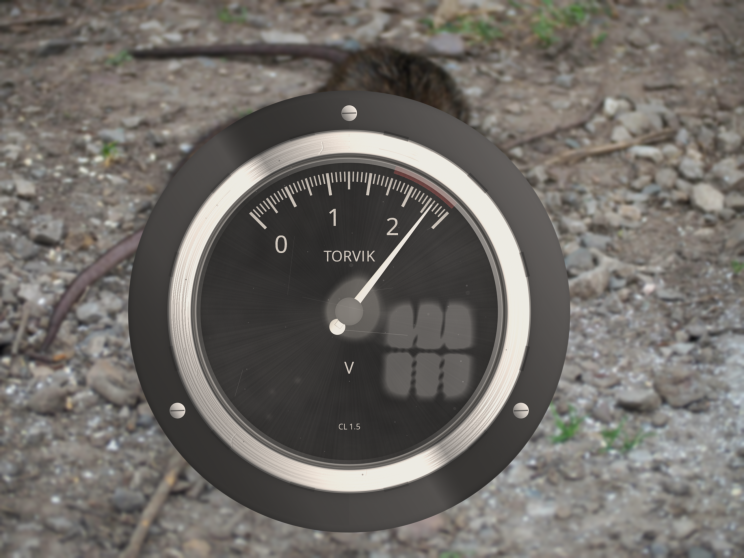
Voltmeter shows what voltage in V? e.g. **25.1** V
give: **2.3** V
